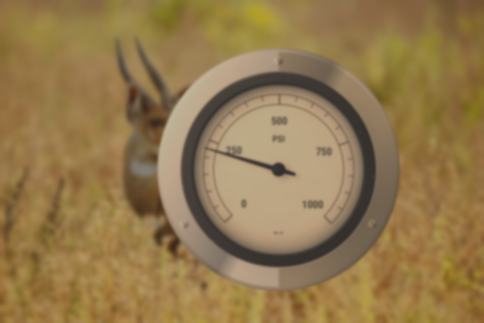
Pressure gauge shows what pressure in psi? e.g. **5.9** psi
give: **225** psi
